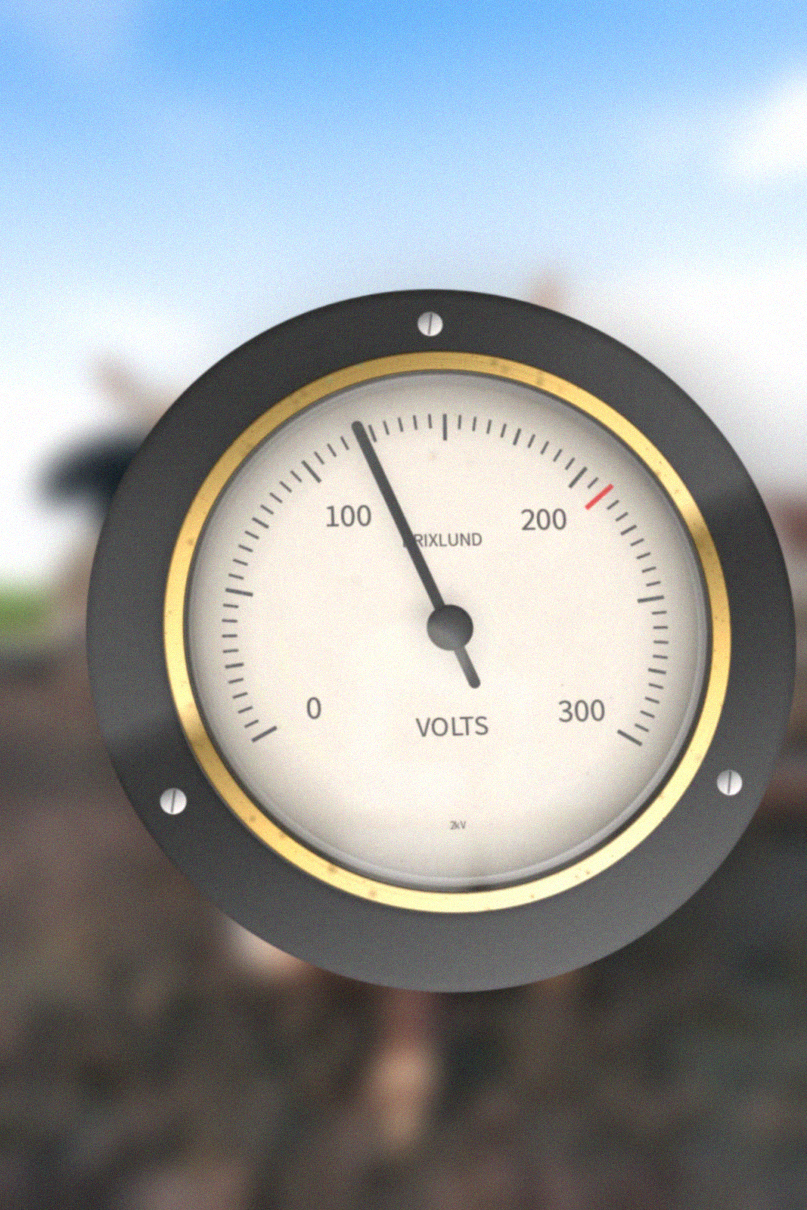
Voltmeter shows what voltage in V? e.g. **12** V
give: **120** V
